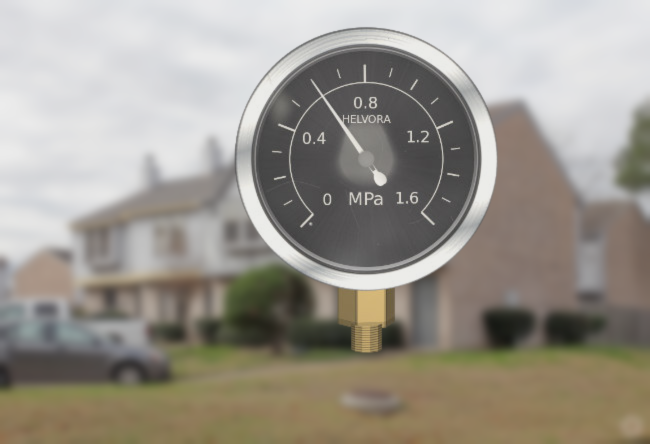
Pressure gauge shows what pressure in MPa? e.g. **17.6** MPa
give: **0.6** MPa
